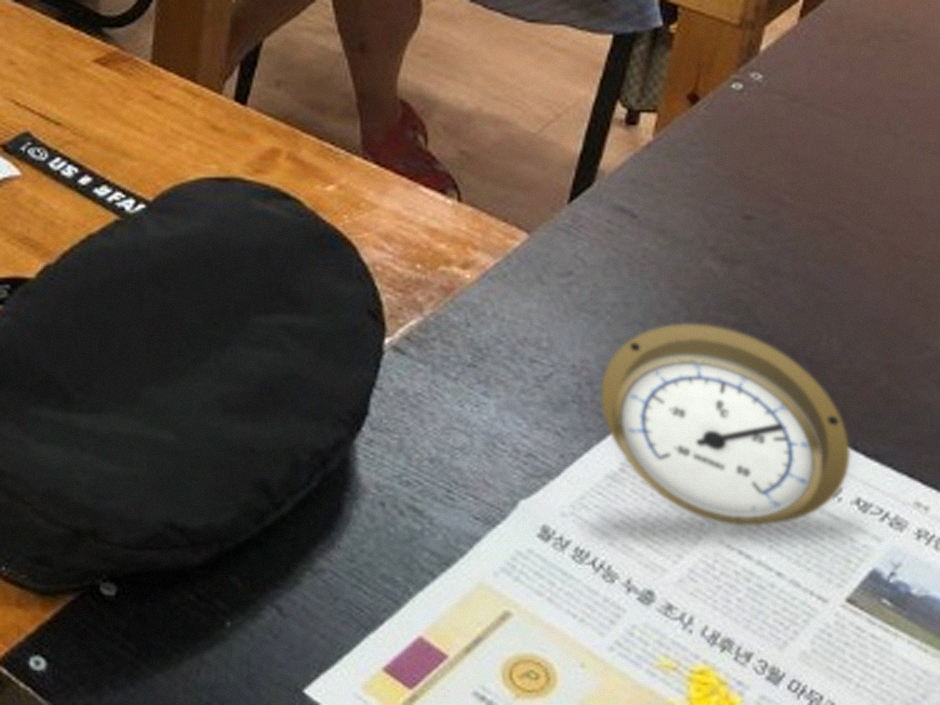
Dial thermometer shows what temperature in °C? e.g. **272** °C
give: **20** °C
